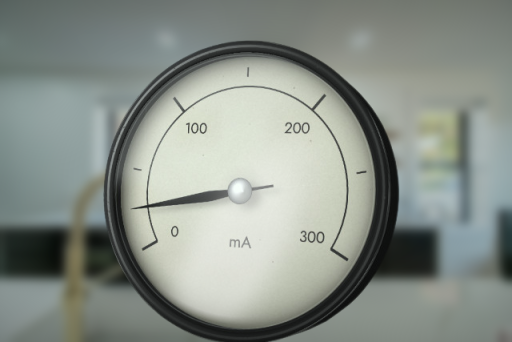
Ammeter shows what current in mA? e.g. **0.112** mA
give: **25** mA
